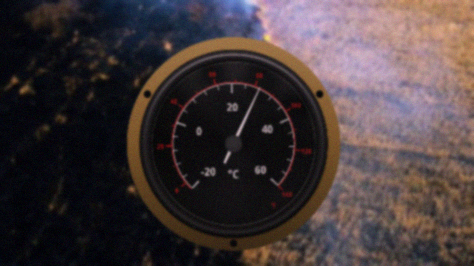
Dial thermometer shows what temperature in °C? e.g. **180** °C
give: **28** °C
